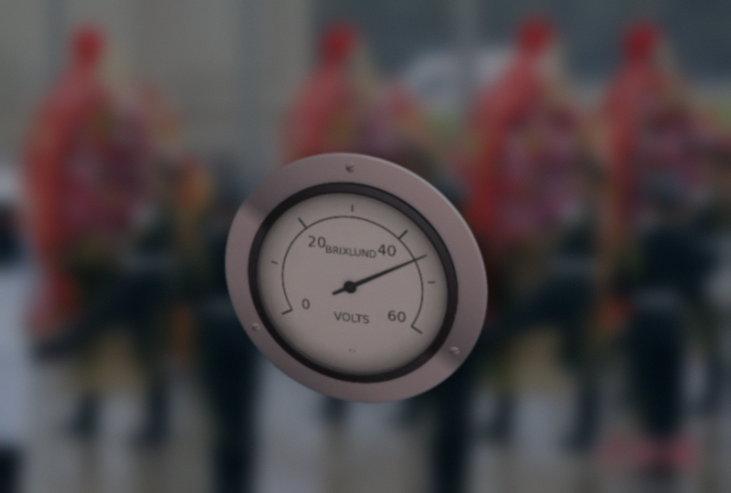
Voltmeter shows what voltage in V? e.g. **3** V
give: **45** V
